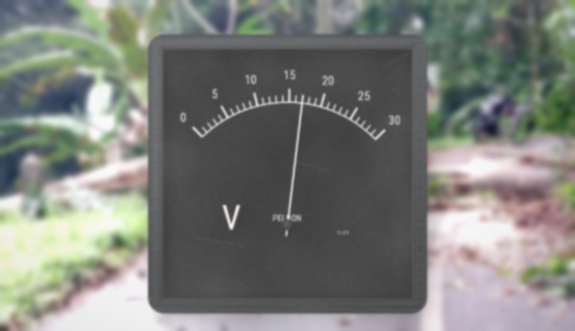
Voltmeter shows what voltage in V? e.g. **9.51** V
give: **17** V
